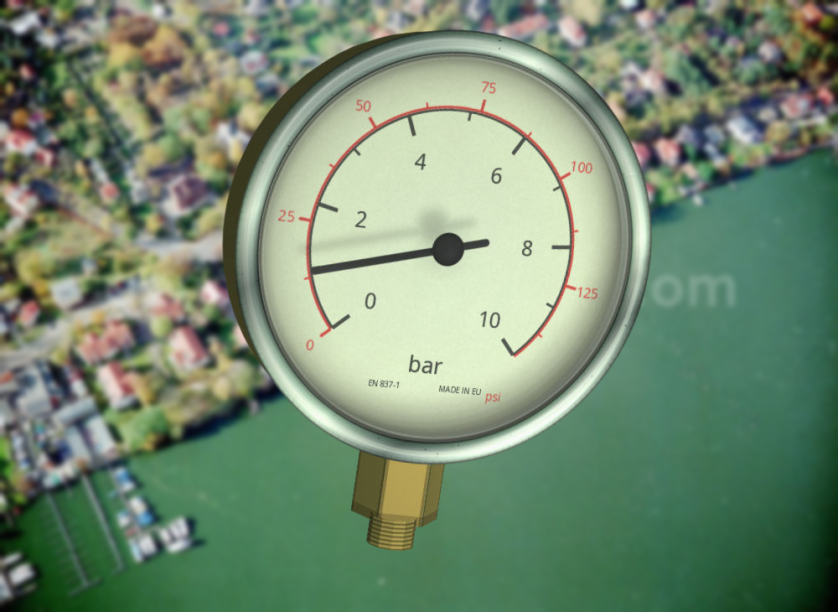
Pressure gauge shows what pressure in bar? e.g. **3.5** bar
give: **1** bar
